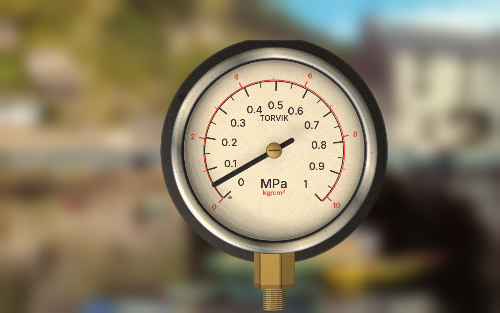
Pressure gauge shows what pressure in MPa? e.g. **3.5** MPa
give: **0.05** MPa
